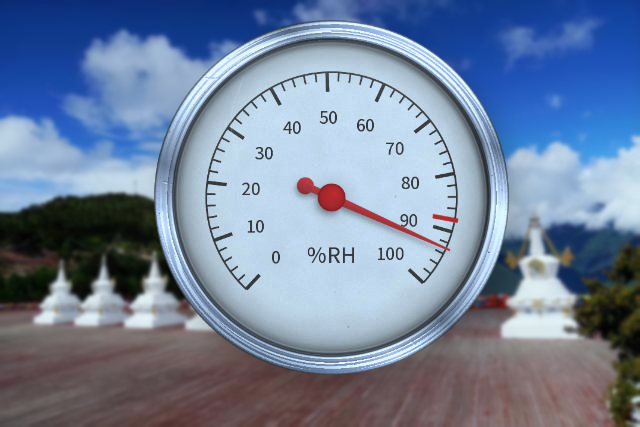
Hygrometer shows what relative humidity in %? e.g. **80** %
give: **93** %
